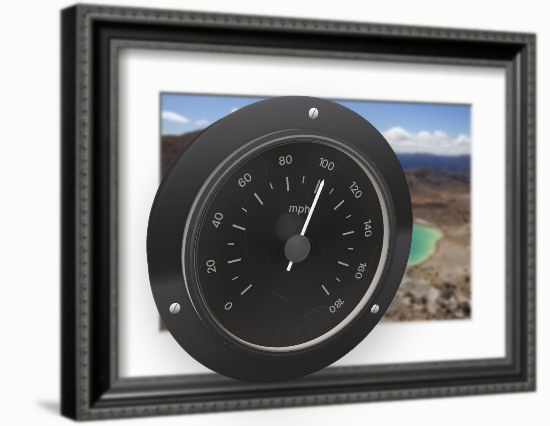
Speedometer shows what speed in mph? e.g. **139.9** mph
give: **100** mph
